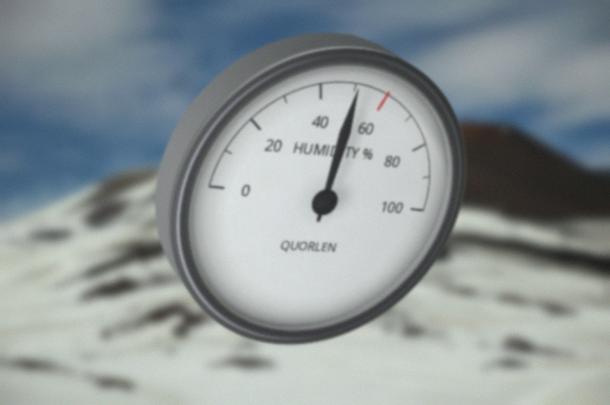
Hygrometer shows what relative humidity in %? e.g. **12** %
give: **50** %
